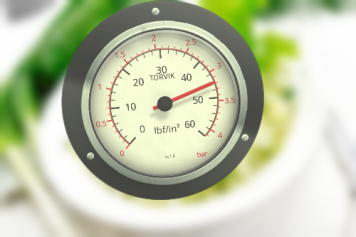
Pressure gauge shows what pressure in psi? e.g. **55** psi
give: **46** psi
